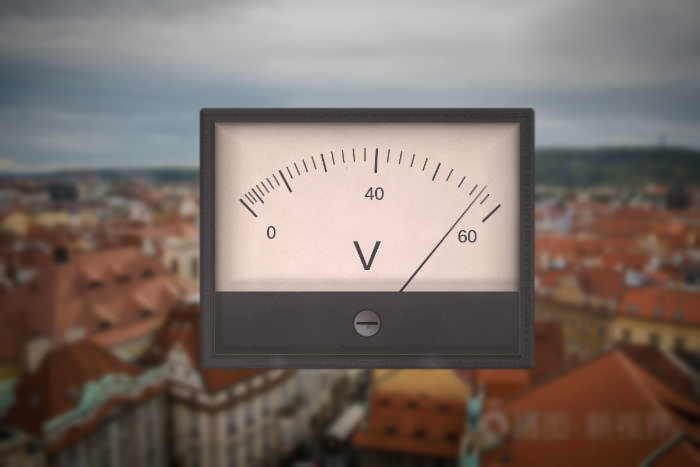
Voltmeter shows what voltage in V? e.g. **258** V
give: **57** V
